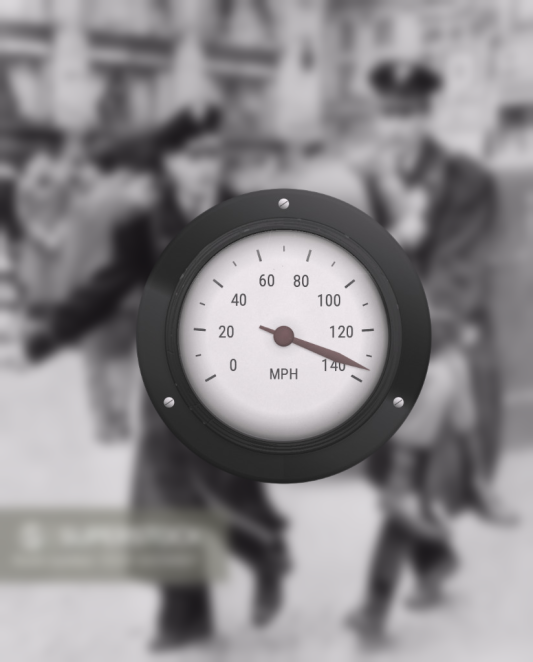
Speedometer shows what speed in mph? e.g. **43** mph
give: **135** mph
